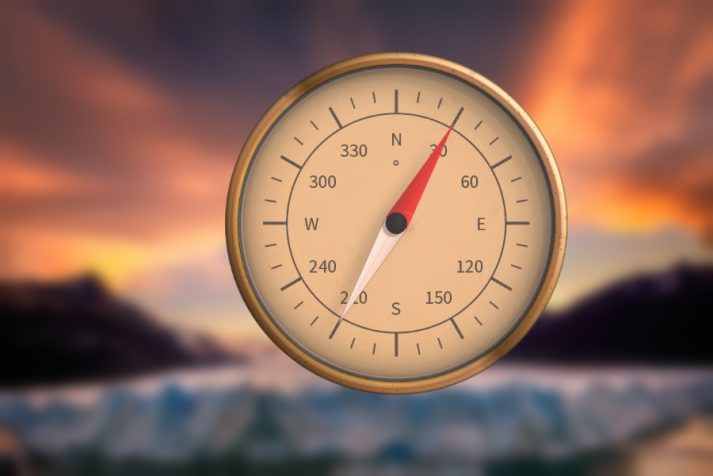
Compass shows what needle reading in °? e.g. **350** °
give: **30** °
